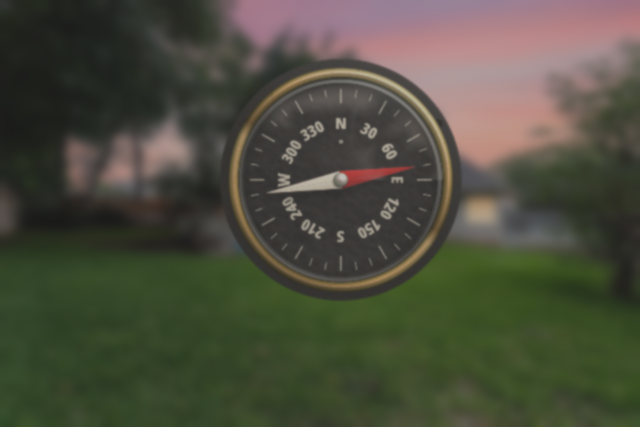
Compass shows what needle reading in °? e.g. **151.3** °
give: **80** °
